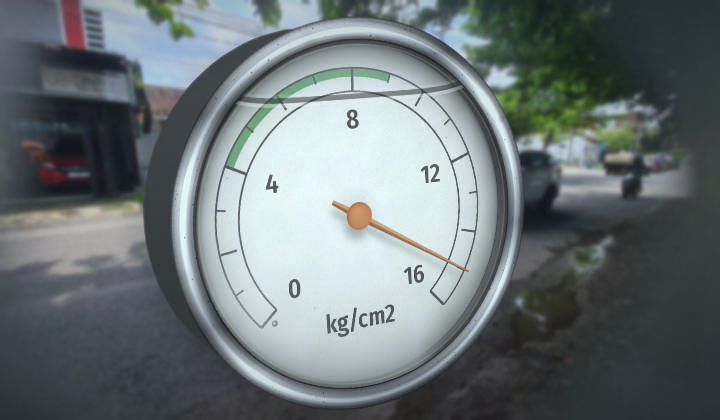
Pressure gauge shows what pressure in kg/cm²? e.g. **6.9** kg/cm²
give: **15** kg/cm²
